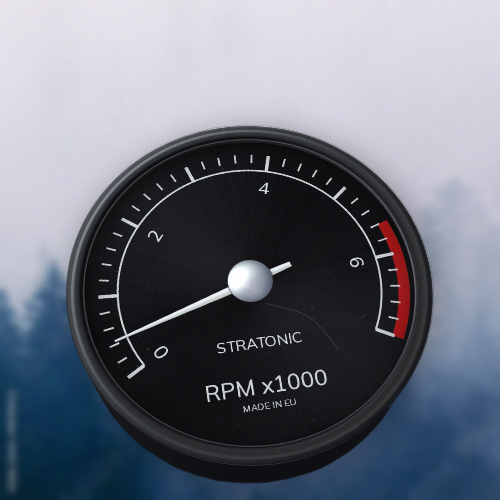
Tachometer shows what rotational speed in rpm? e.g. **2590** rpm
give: **400** rpm
